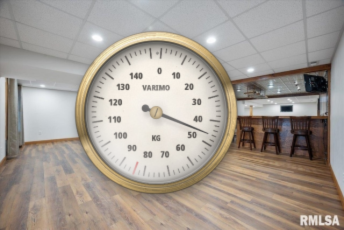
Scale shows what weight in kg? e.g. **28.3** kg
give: **46** kg
